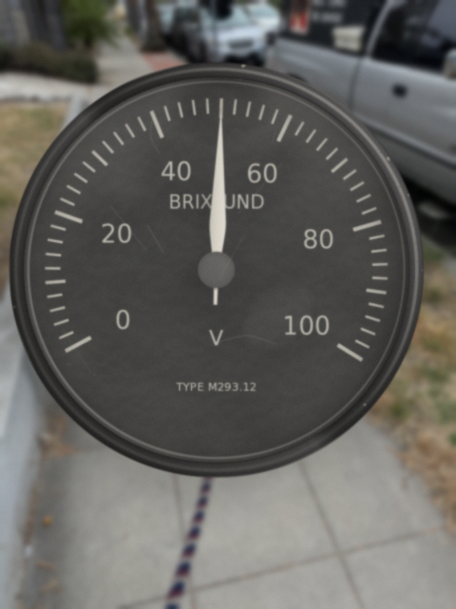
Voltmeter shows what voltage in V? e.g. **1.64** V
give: **50** V
